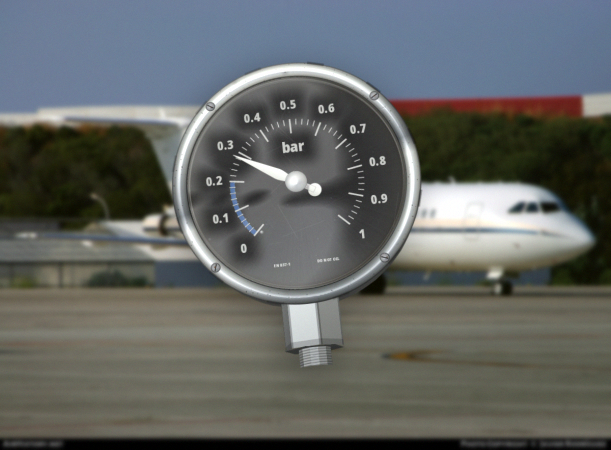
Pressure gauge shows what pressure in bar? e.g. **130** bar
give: **0.28** bar
